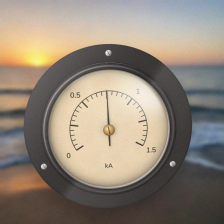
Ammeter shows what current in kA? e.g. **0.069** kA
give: **0.75** kA
